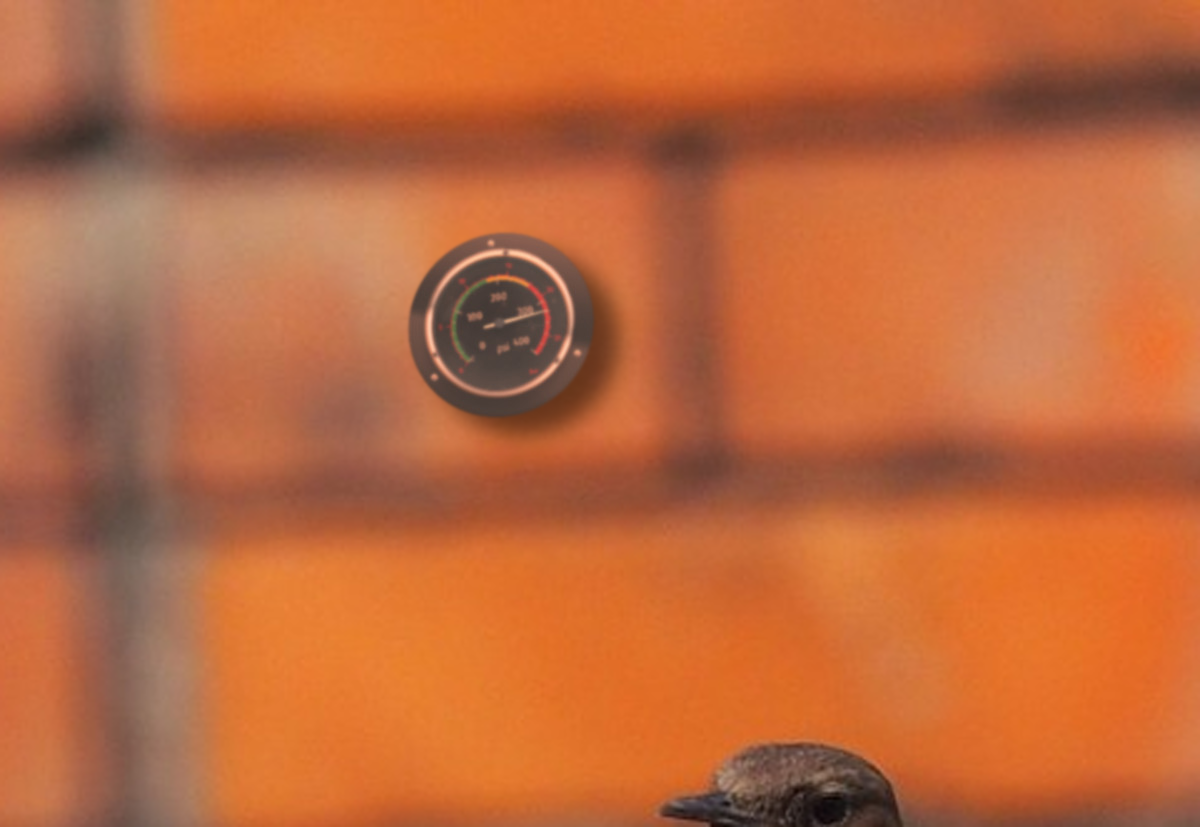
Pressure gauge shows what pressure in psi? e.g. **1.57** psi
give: **320** psi
